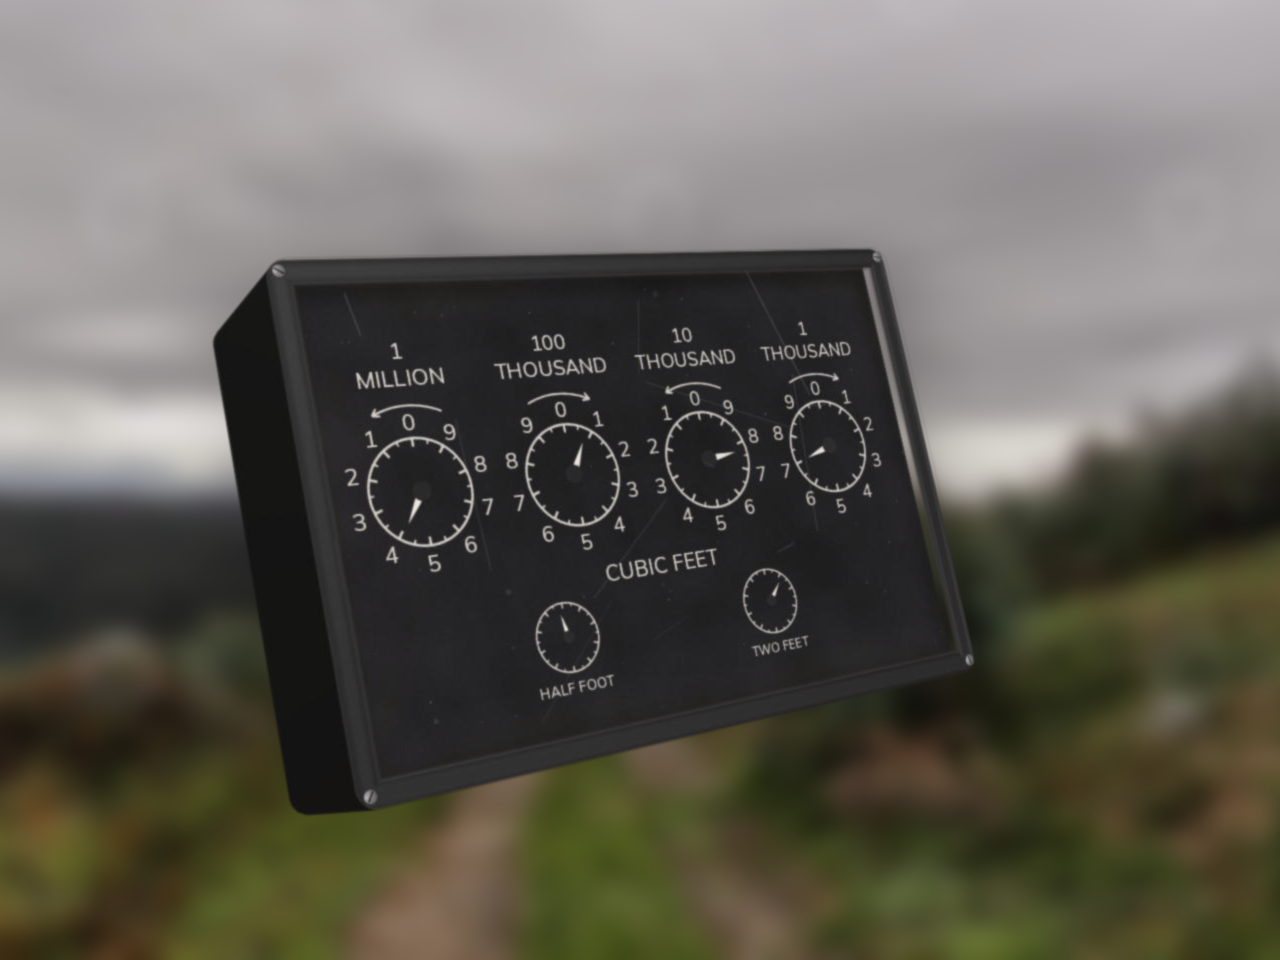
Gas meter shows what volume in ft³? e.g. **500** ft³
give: **407700** ft³
